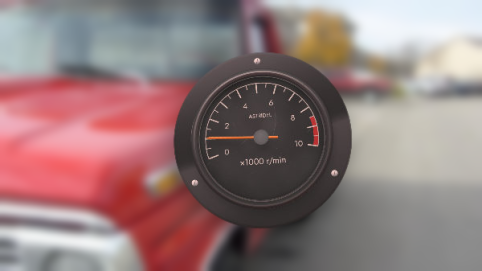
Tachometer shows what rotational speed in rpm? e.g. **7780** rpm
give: **1000** rpm
